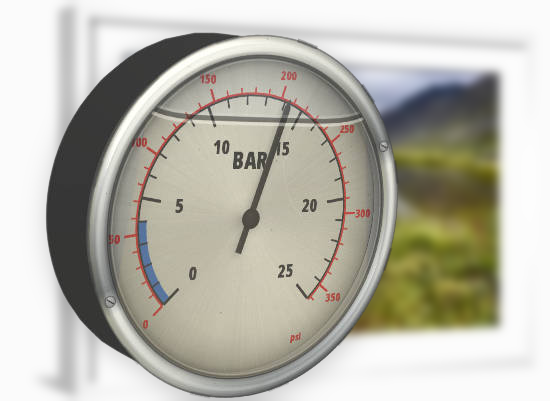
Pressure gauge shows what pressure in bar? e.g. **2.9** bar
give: **14** bar
